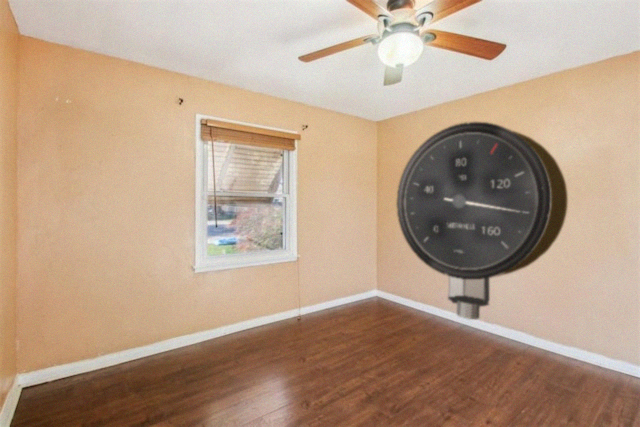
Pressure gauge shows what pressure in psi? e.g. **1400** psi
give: **140** psi
